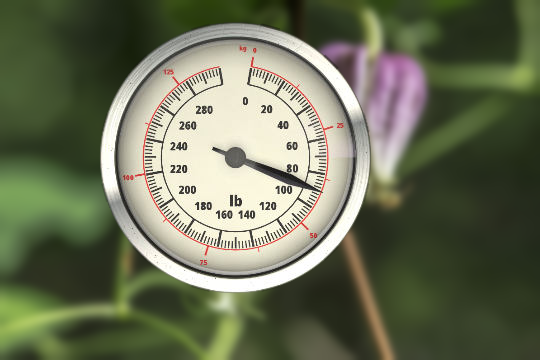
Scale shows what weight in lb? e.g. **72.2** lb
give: **90** lb
